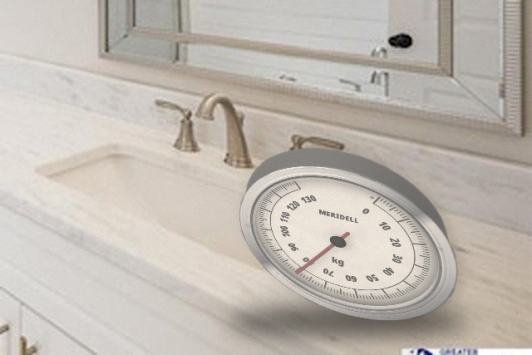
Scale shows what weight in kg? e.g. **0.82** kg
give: **80** kg
